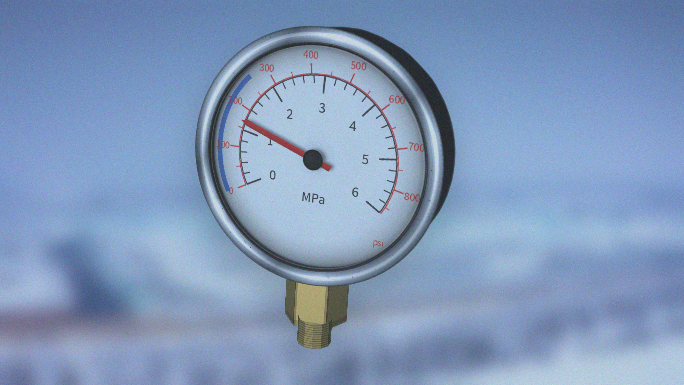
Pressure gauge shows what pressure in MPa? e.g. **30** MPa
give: **1.2** MPa
